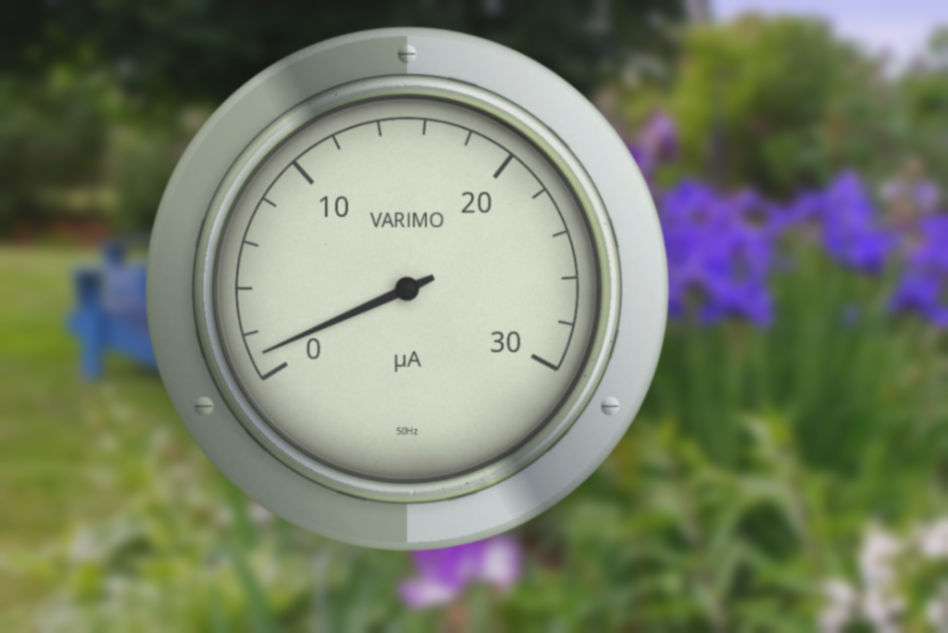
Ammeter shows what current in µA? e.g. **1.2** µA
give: **1** µA
